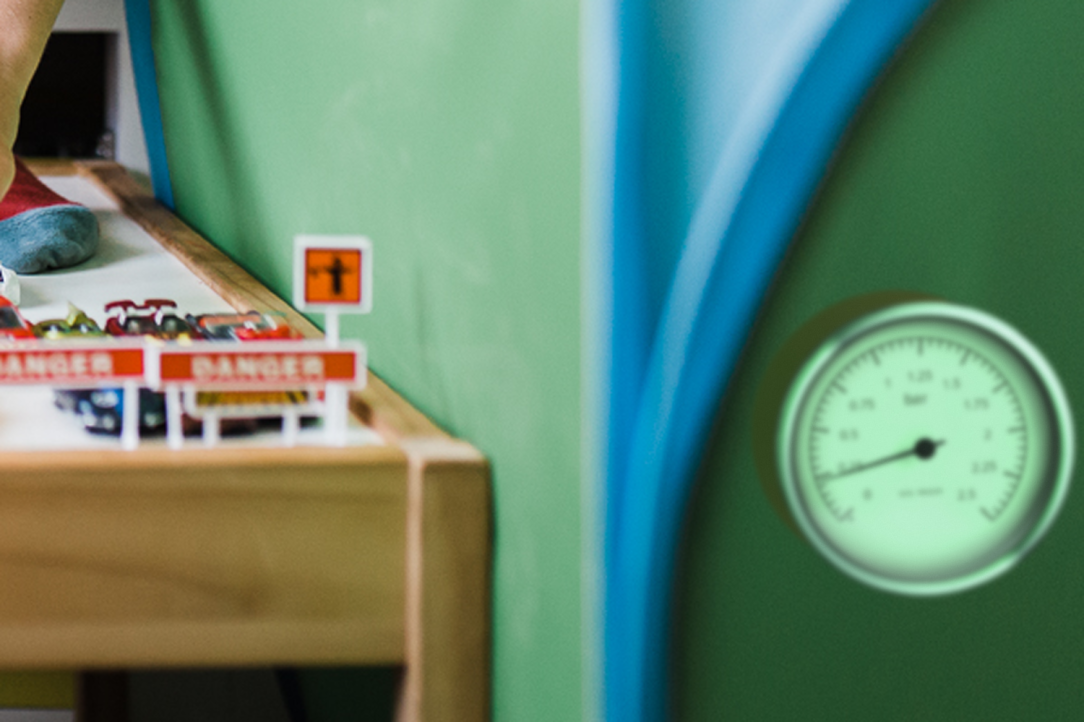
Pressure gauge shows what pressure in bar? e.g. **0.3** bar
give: **0.25** bar
